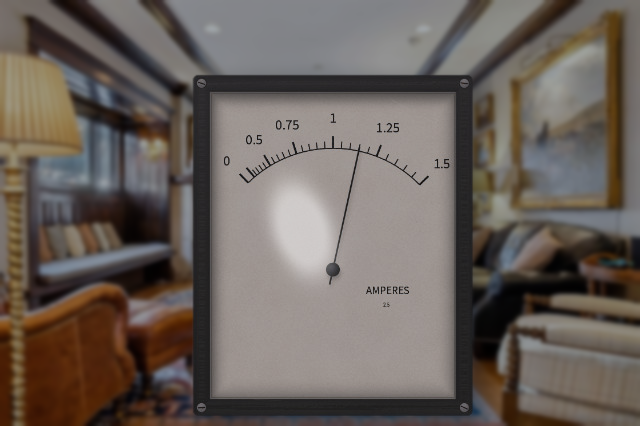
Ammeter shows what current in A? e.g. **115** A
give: **1.15** A
